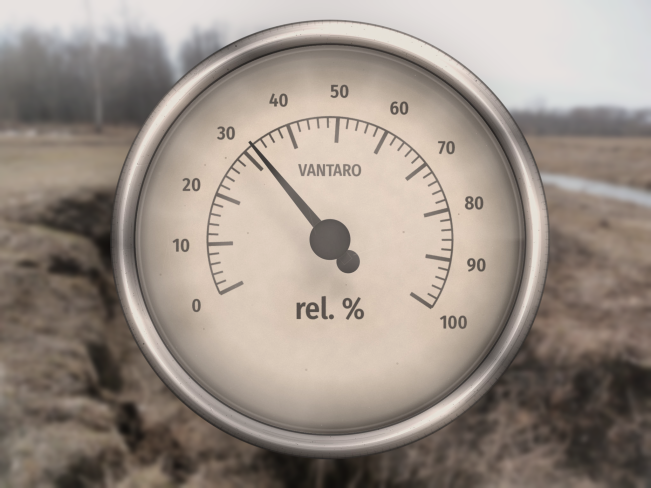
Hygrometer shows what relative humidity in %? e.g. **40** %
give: **32** %
